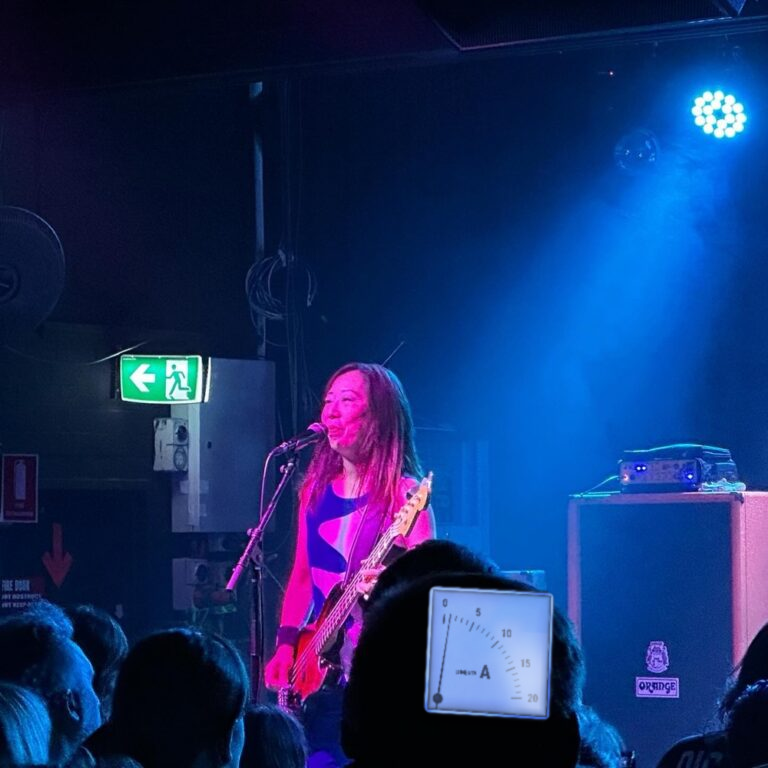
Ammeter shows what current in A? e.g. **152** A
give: **1** A
